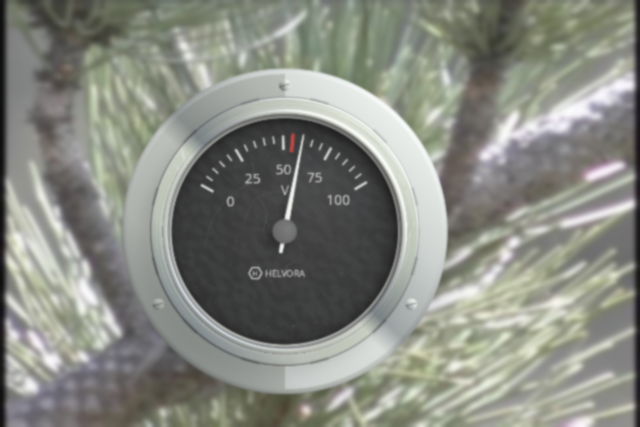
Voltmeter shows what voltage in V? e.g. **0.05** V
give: **60** V
